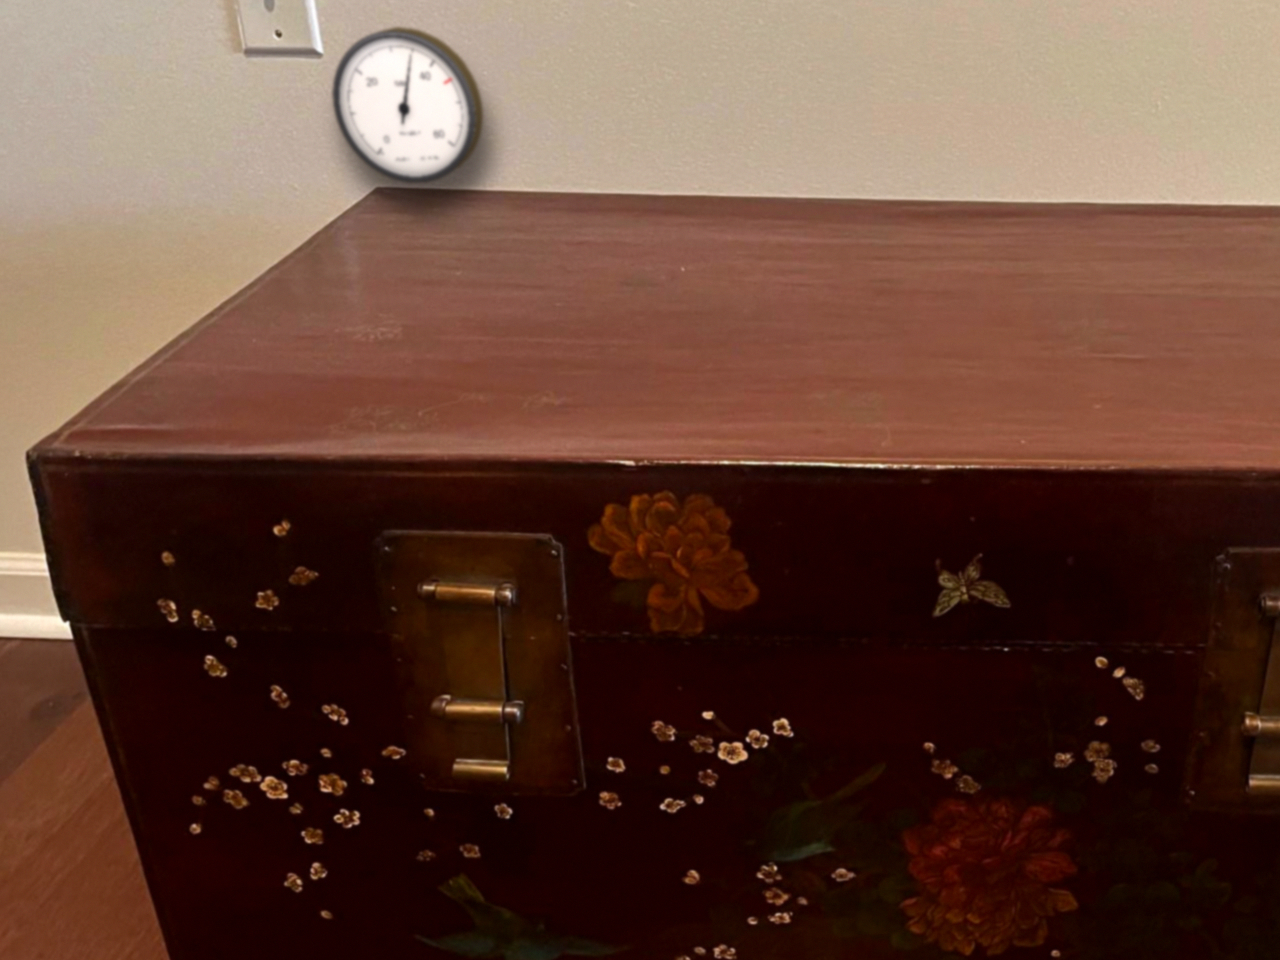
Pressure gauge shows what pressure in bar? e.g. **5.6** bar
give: **35** bar
